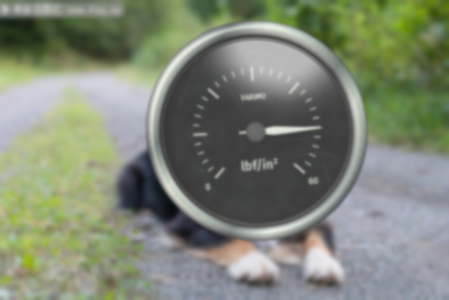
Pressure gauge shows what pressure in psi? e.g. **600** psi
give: **50** psi
